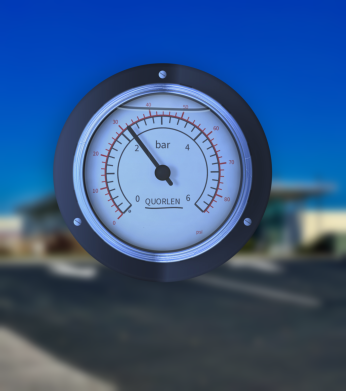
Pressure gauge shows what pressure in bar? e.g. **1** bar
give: **2.2** bar
